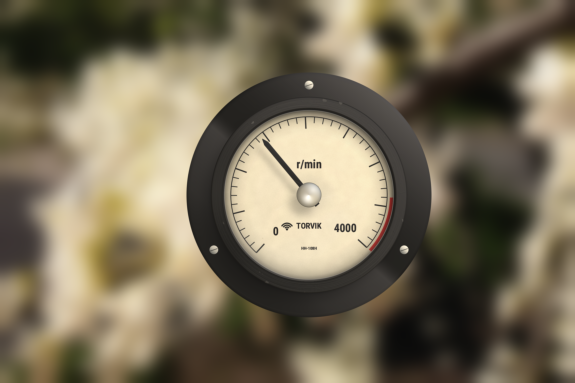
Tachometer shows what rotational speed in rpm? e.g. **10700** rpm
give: **1450** rpm
